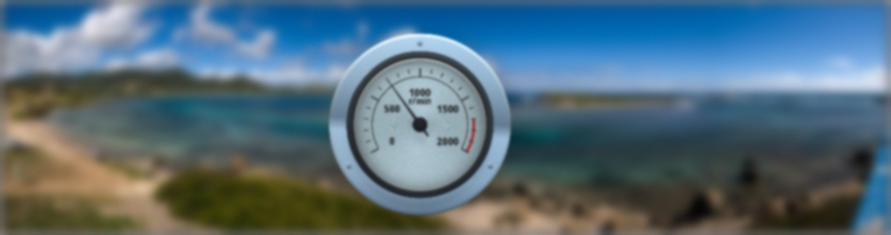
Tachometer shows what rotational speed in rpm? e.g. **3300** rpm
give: **700** rpm
